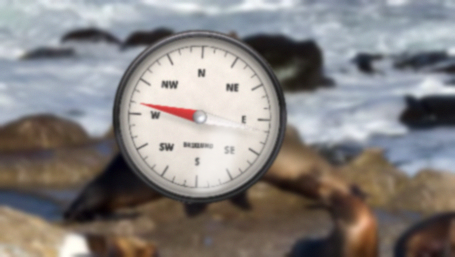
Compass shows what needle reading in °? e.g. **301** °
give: **280** °
